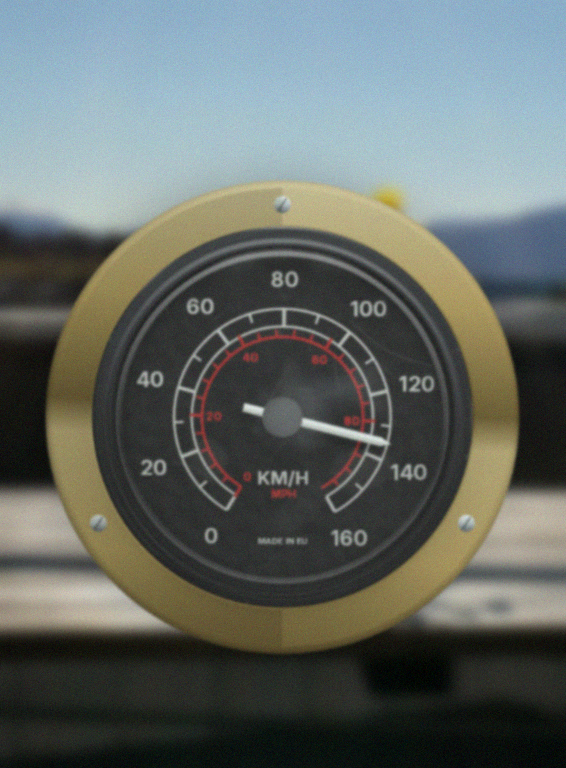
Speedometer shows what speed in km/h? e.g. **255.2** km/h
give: **135** km/h
